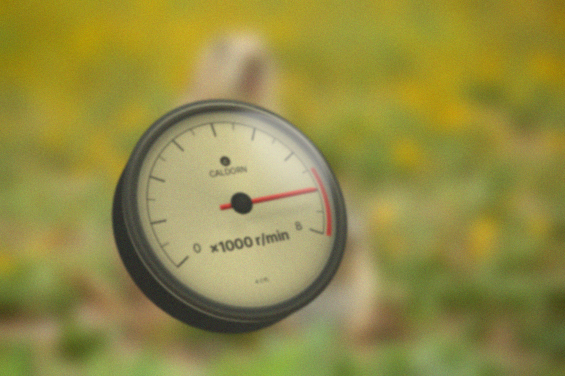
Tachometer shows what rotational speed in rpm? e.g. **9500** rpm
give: **7000** rpm
